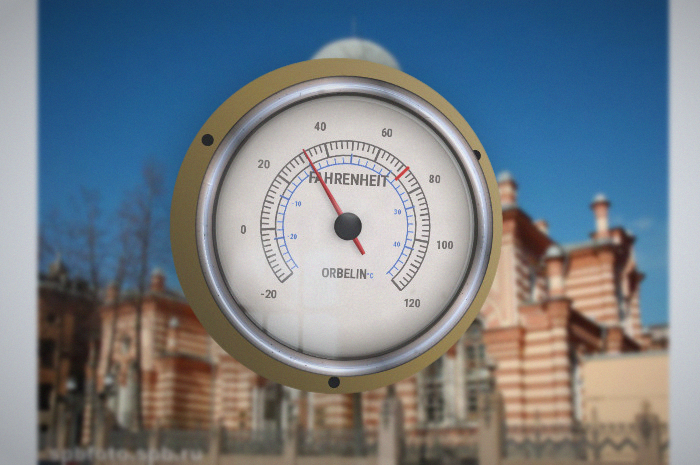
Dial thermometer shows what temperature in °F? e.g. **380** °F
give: **32** °F
